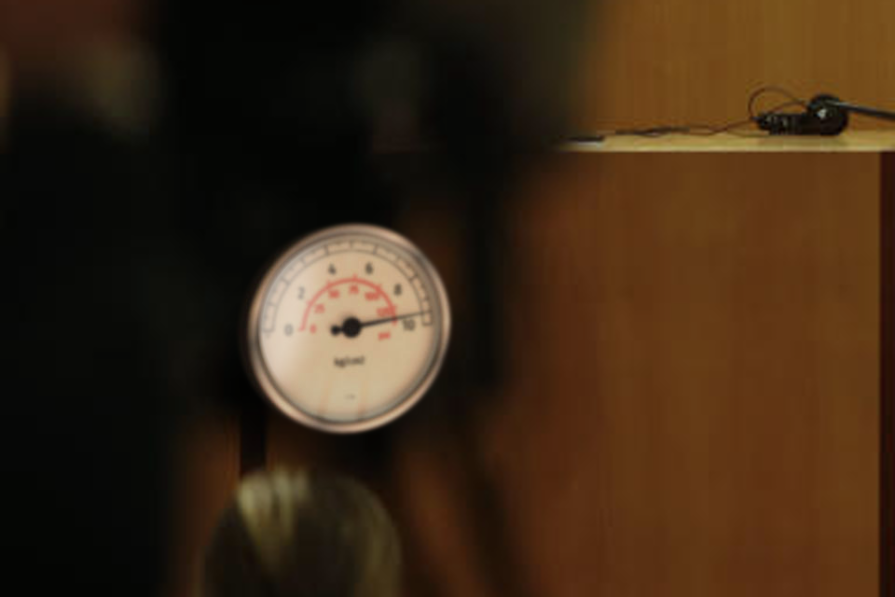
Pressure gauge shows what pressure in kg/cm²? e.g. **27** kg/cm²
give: **9.5** kg/cm²
